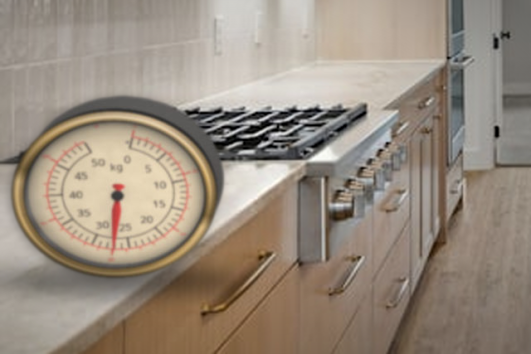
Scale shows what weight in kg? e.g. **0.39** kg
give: **27** kg
